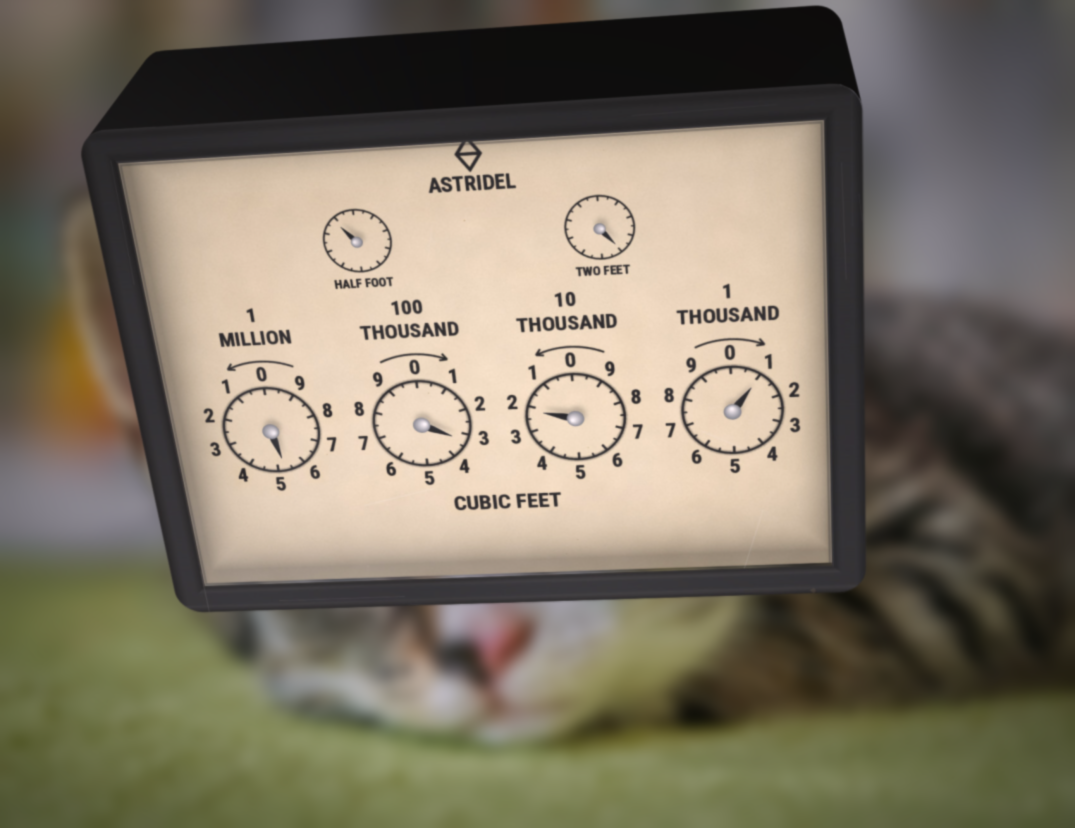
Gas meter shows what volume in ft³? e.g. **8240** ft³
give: **532100** ft³
